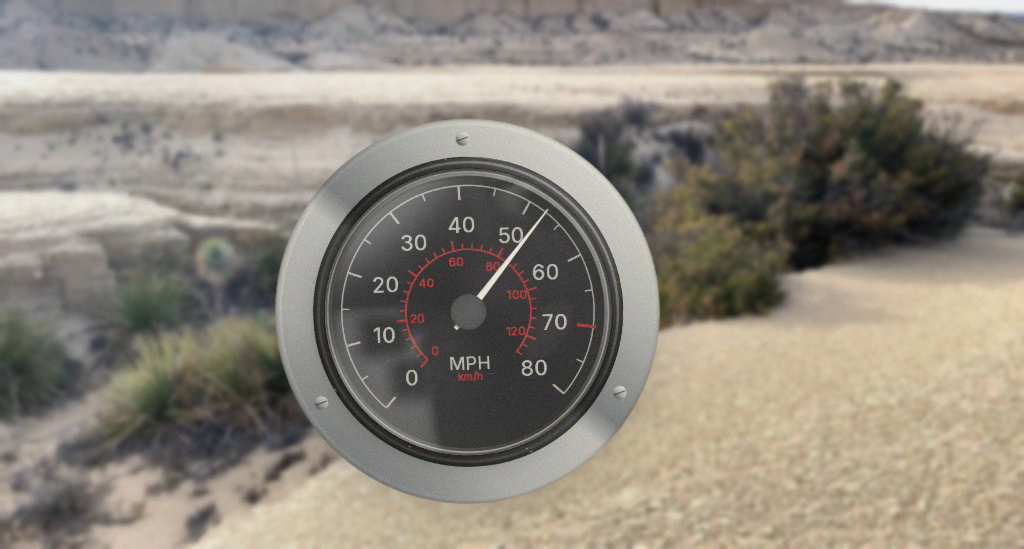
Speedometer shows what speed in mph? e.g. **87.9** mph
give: **52.5** mph
